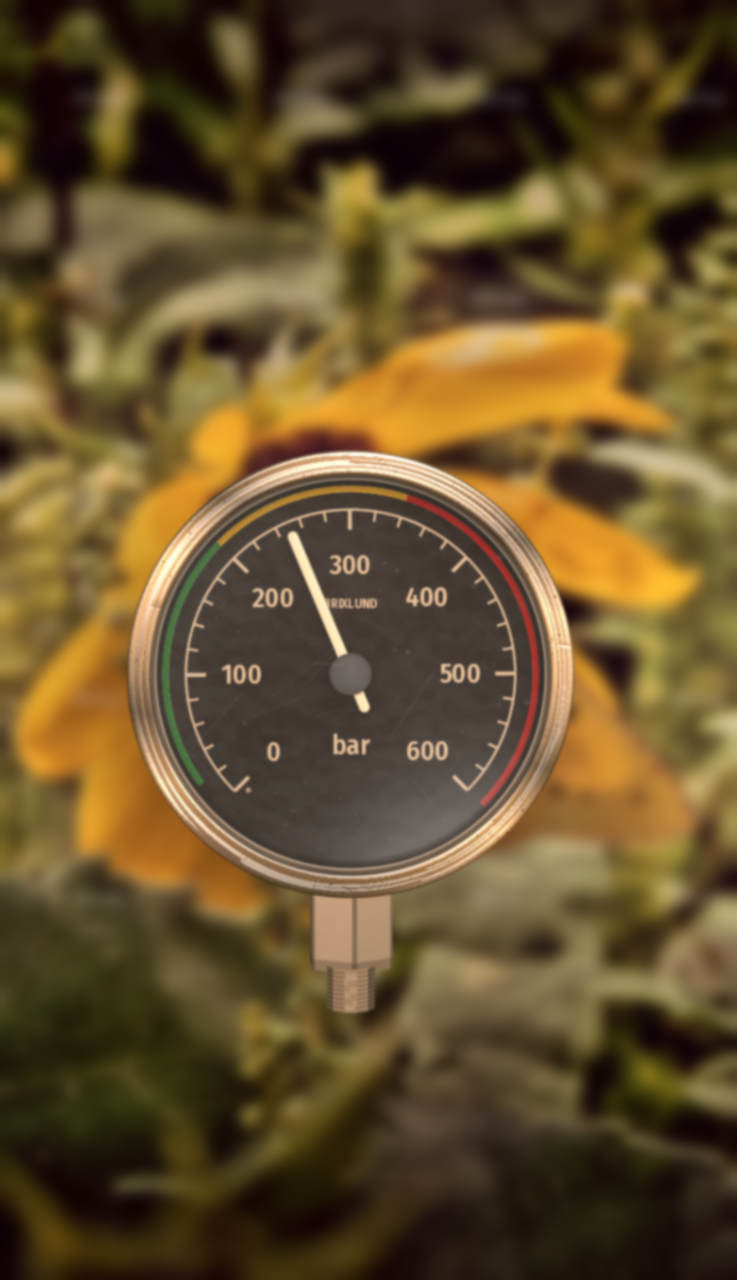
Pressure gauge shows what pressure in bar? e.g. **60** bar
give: **250** bar
